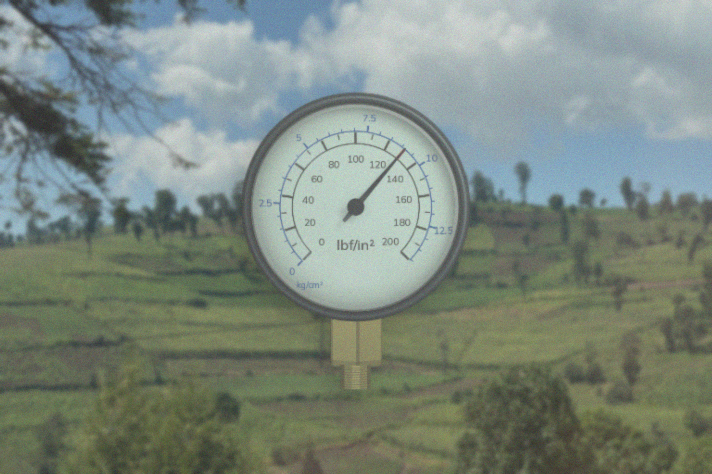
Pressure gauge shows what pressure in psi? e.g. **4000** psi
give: **130** psi
